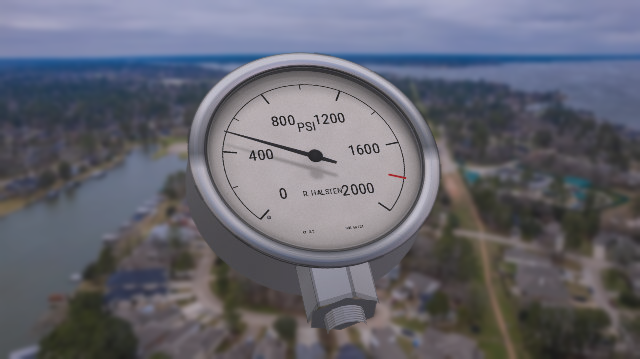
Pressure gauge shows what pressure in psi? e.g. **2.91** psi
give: **500** psi
